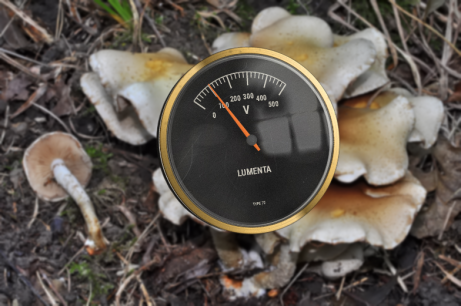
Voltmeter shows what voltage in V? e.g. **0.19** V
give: **100** V
